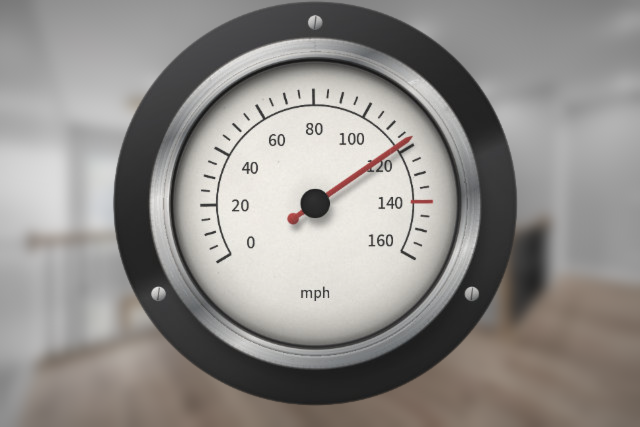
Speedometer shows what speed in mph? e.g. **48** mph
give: **117.5** mph
